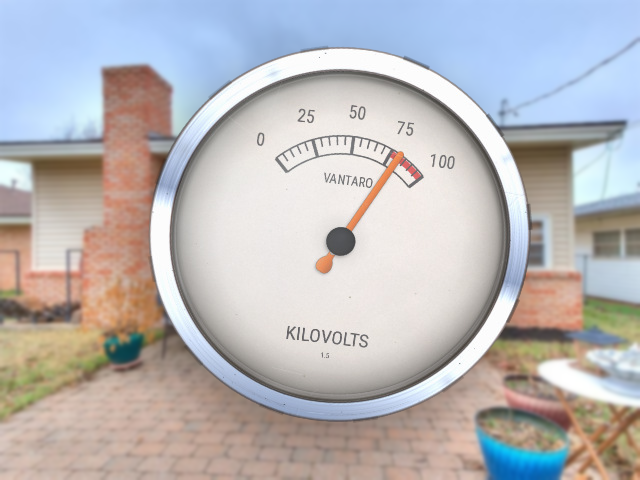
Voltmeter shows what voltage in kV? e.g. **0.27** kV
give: **80** kV
